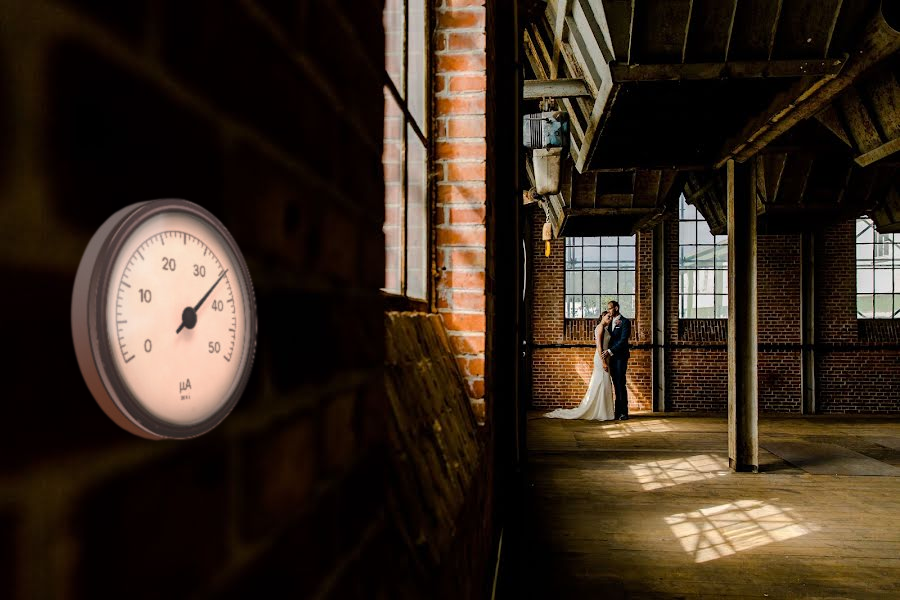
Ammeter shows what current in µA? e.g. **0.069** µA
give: **35** µA
